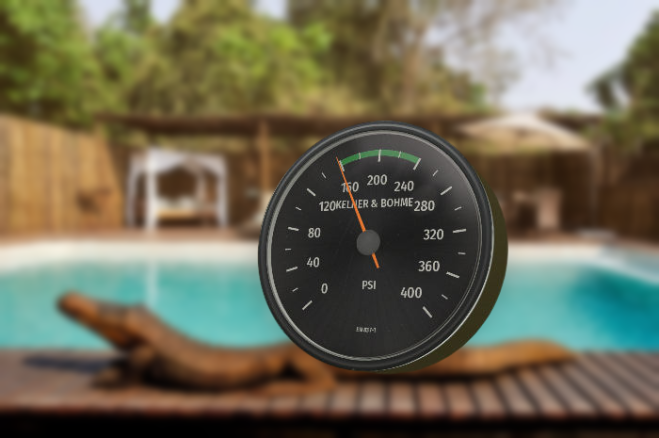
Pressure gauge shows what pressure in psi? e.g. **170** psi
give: **160** psi
